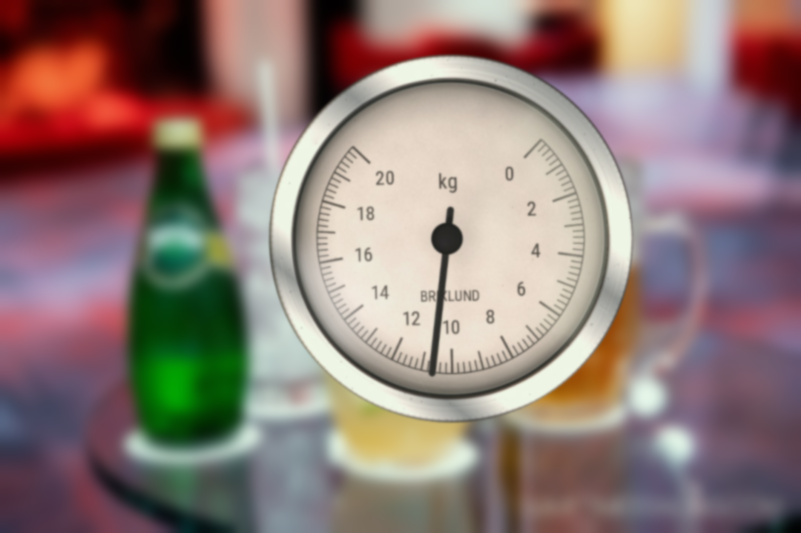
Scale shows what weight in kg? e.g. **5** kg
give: **10.6** kg
